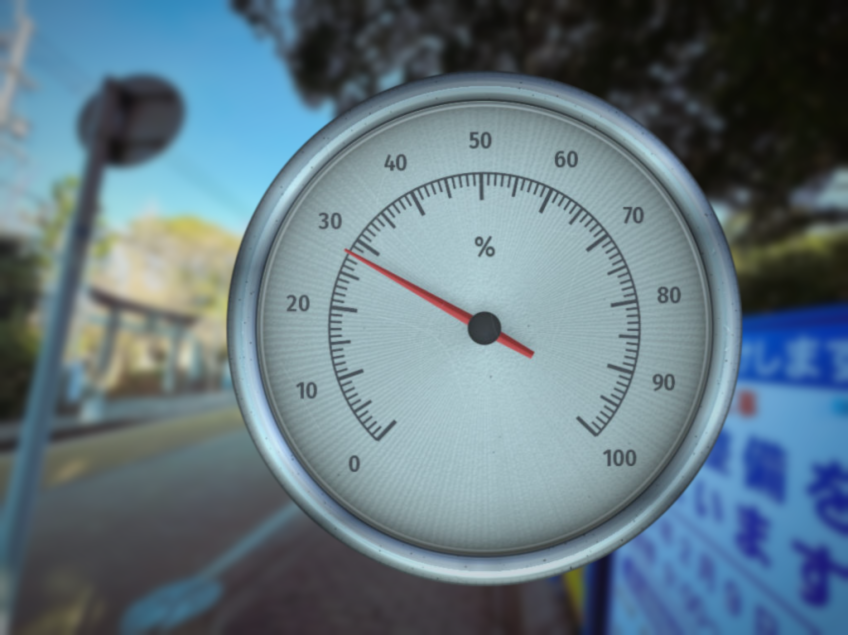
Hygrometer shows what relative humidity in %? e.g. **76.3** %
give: **28** %
